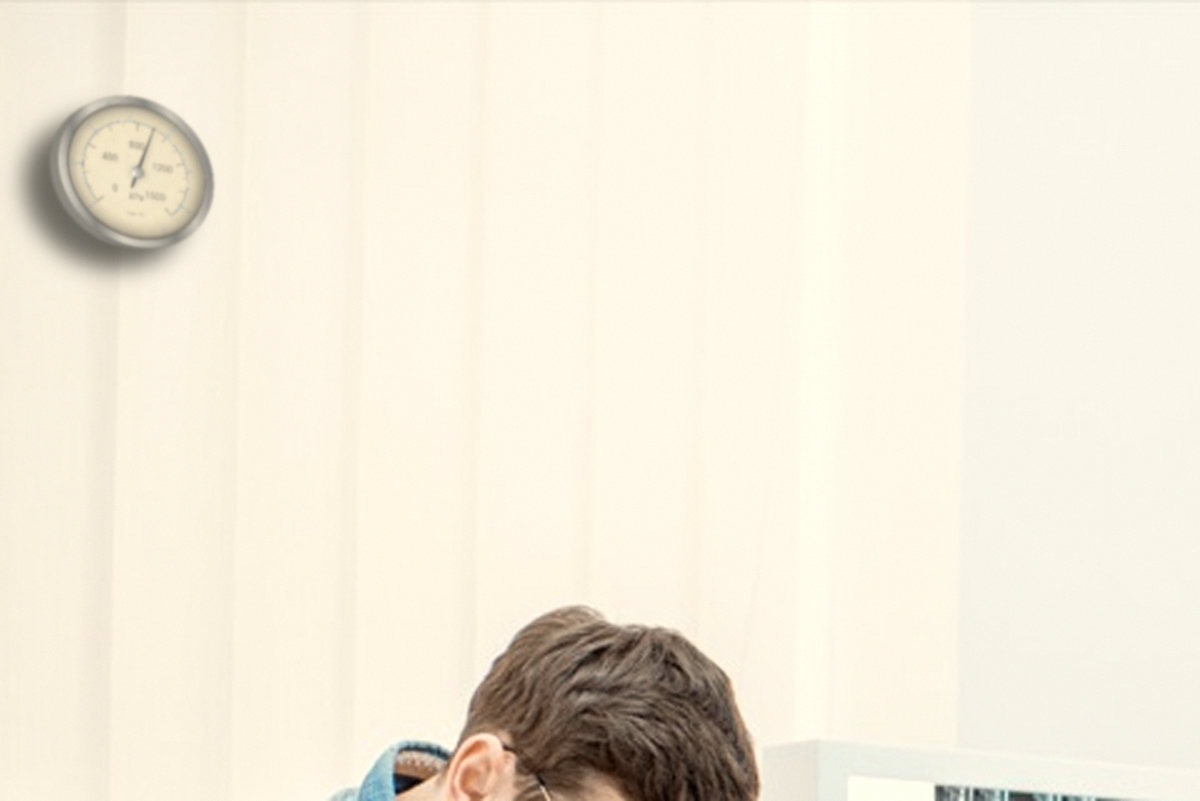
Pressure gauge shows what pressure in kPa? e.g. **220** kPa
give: **900** kPa
